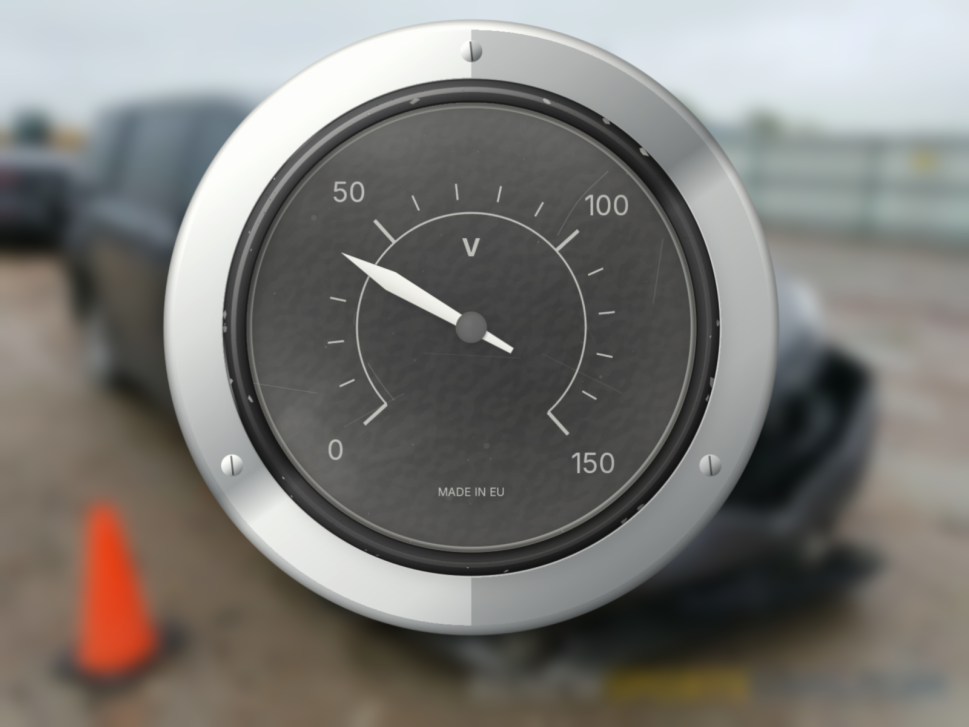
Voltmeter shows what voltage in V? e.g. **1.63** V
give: **40** V
